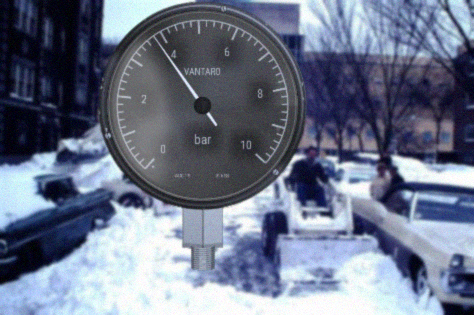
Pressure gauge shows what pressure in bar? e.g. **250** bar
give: **3.8** bar
